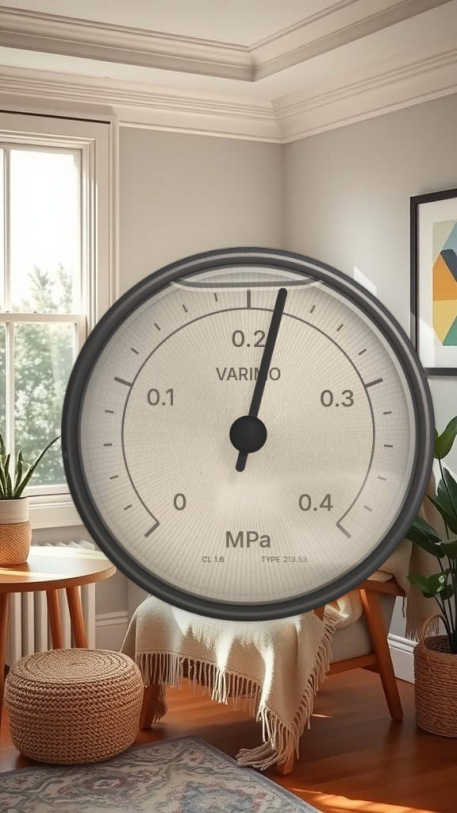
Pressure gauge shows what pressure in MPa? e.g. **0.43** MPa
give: **0.22** MPa
